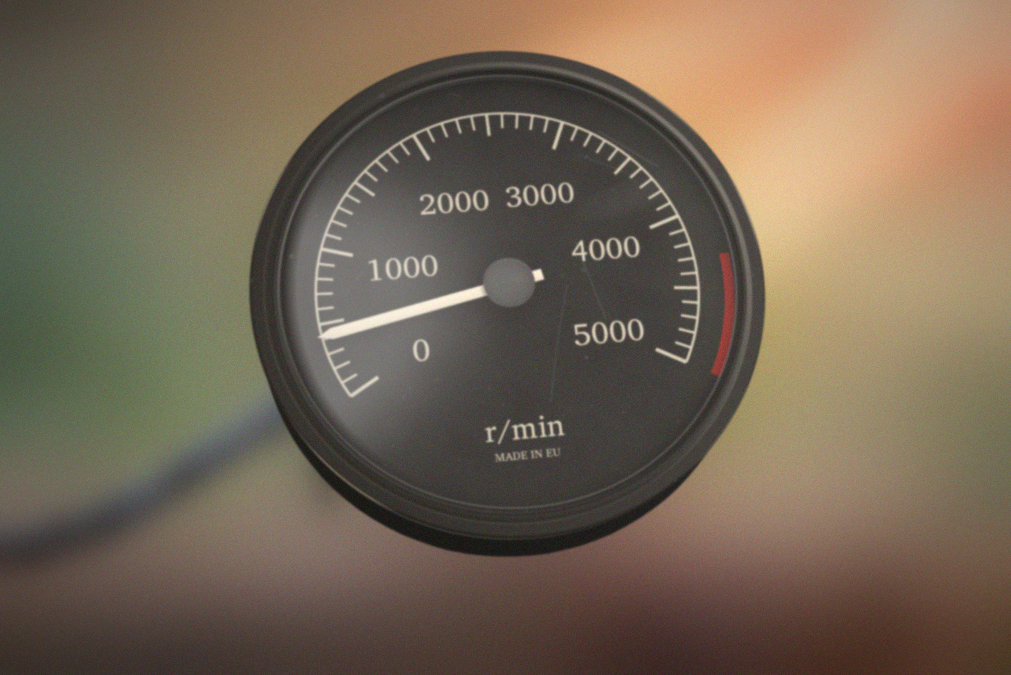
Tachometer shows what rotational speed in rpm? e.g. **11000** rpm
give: **400** rpm
